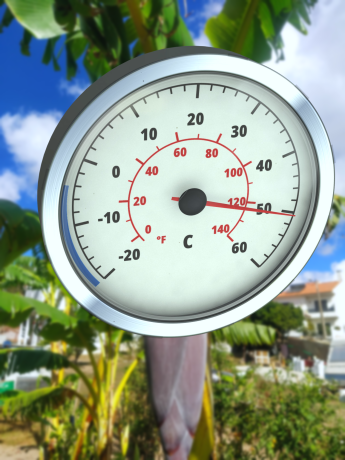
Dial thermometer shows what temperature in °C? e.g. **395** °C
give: **50** °C
